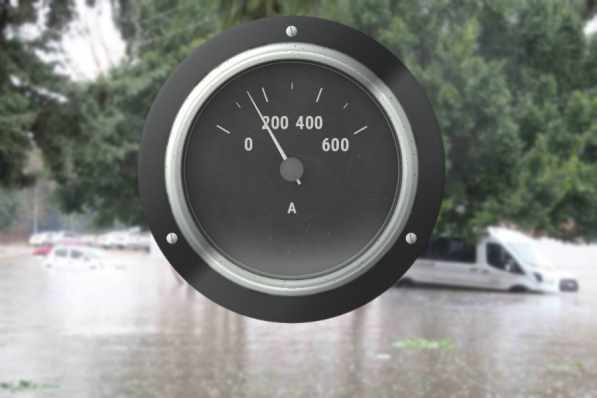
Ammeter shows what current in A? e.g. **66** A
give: **150** A
